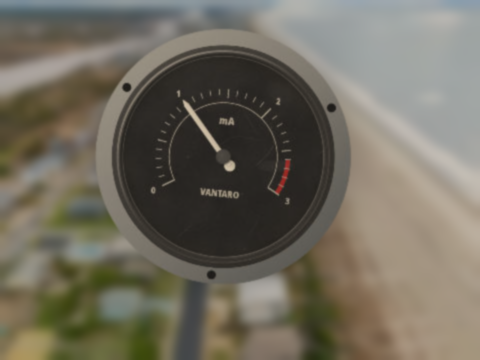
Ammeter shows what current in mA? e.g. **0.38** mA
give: **1** mA
